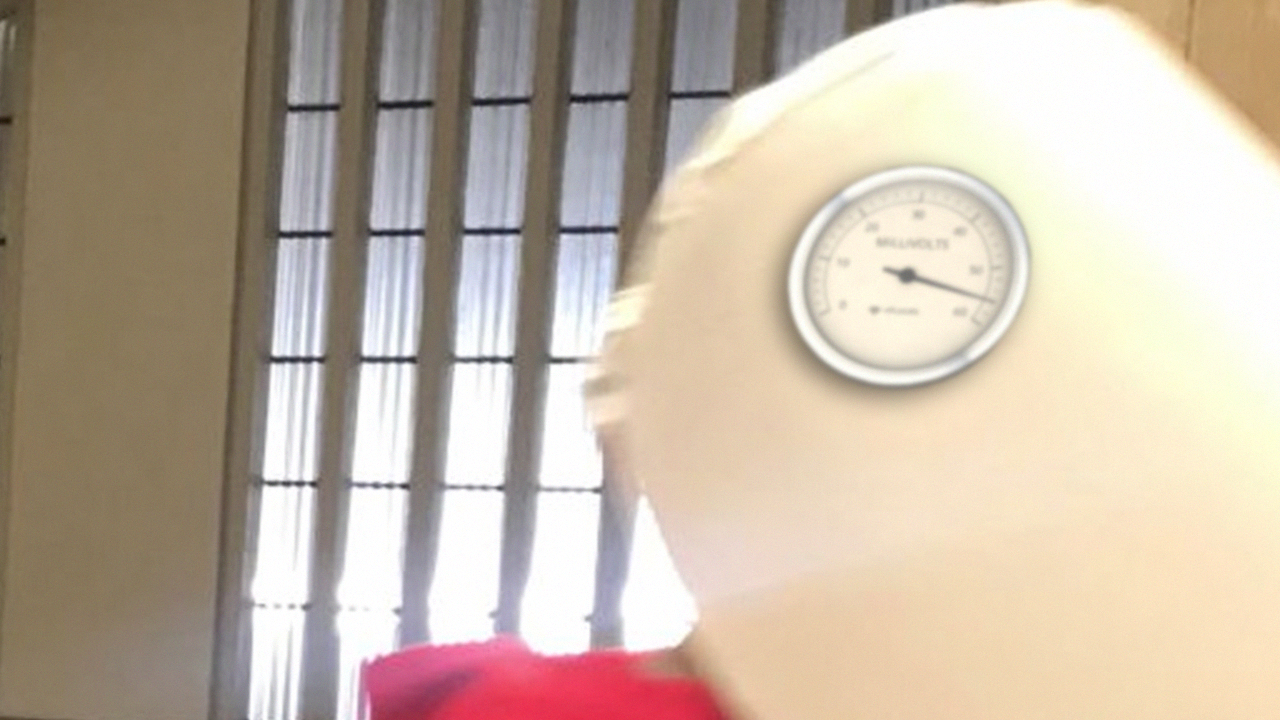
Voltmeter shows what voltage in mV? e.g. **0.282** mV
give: **56** mV
